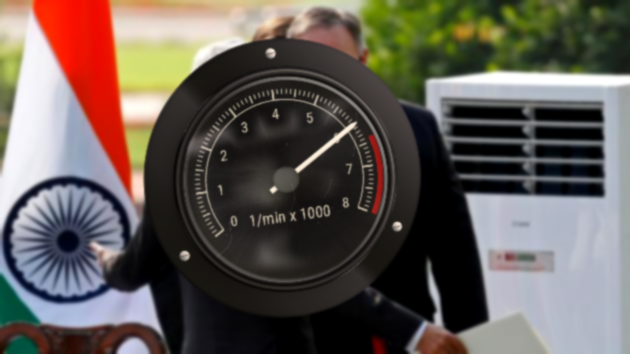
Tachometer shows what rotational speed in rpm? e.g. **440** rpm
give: **6000** rpm
